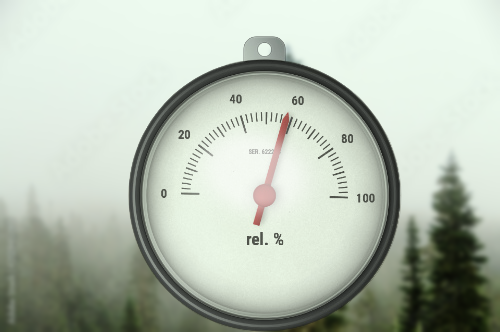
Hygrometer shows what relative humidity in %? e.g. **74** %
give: **58** %
